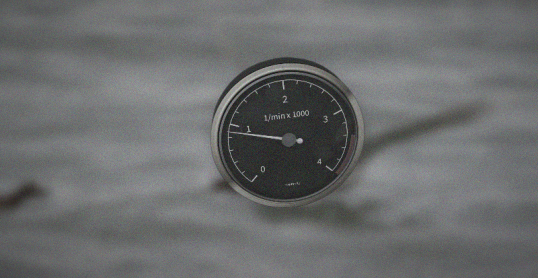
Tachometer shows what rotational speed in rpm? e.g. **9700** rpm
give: **900** rpm
